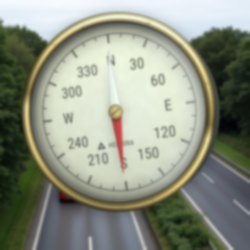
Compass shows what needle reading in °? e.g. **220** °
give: **180** °
